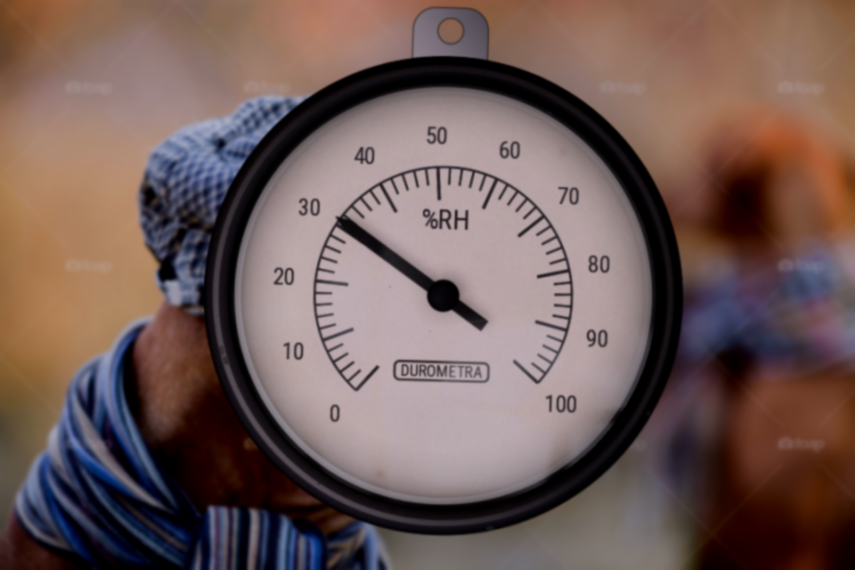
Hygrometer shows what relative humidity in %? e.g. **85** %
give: **31** %
